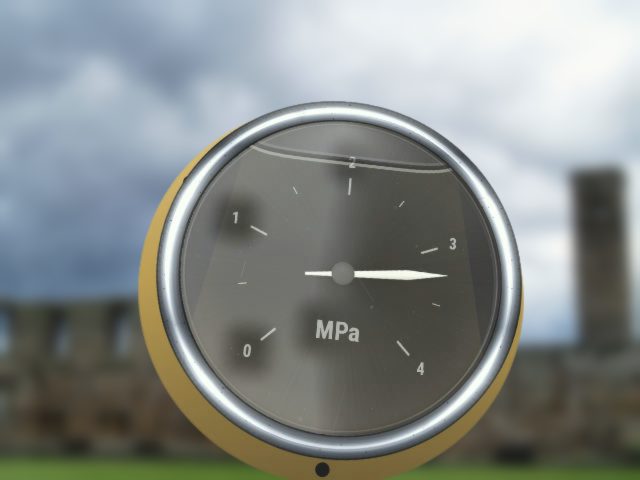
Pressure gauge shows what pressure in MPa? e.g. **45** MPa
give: **3.25** MPa
